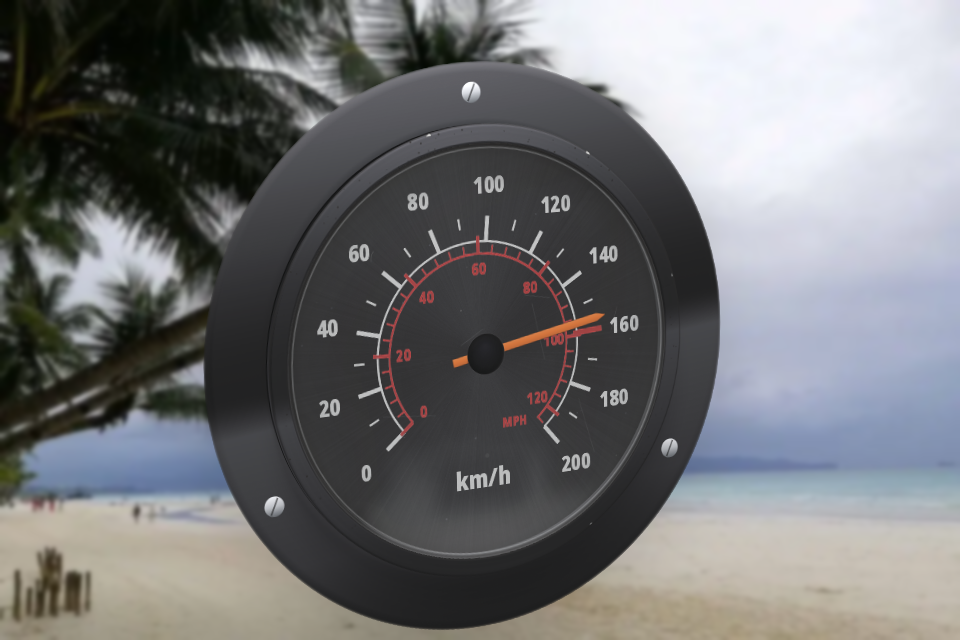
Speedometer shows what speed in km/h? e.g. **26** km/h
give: **155** km/h
